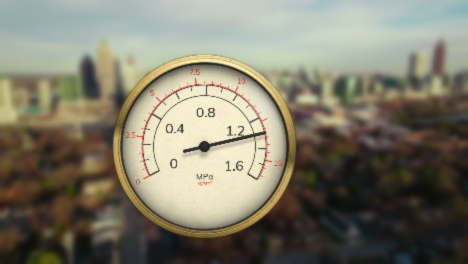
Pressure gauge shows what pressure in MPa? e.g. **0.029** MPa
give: **1.3** MPa
